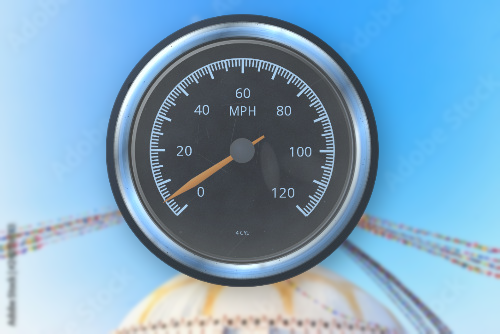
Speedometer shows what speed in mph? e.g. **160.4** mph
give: **5** mph
